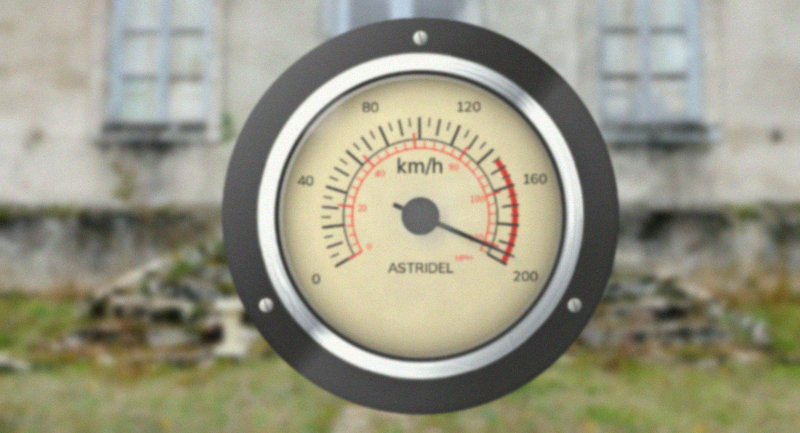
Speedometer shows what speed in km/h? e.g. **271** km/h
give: **195** km/h
